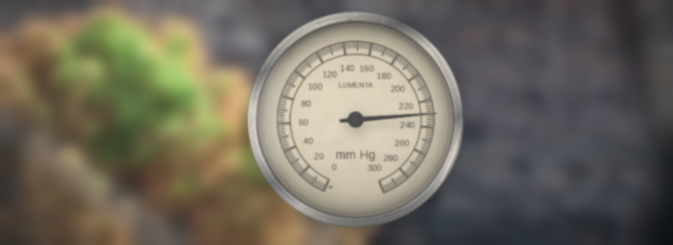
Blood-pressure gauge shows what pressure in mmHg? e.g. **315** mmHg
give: **230** mmHg
